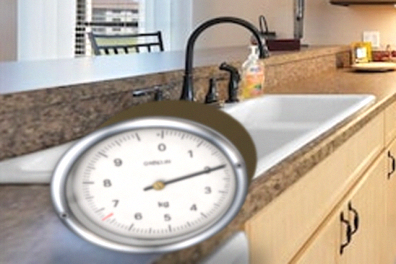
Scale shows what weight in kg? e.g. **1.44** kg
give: **2** kg
